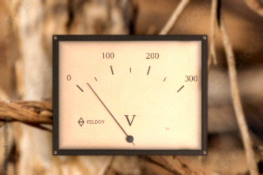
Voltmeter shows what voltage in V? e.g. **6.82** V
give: **25** V
